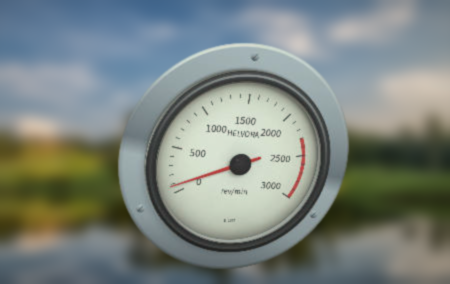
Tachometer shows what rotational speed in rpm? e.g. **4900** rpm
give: **100** rpm
